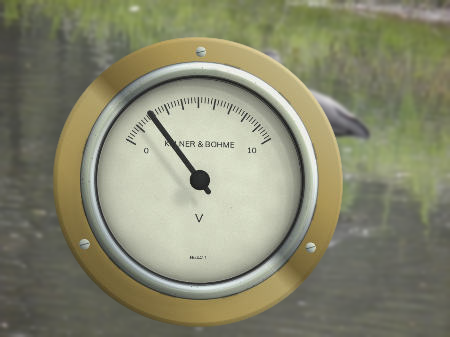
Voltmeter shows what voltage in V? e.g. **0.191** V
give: **2** V
